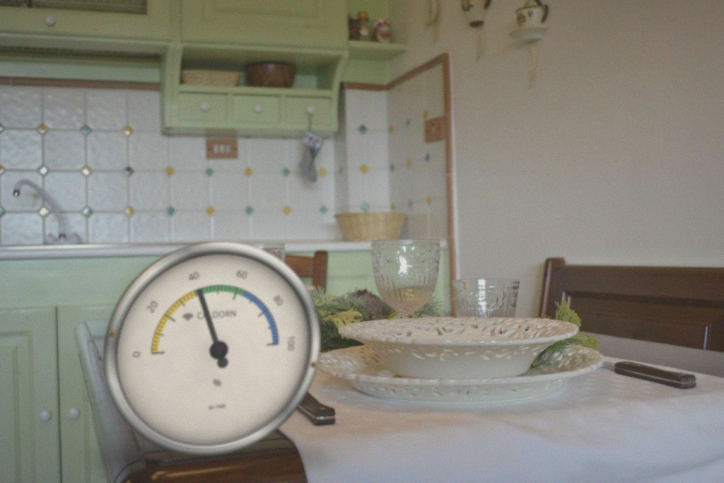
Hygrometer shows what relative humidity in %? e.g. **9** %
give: **40** %
